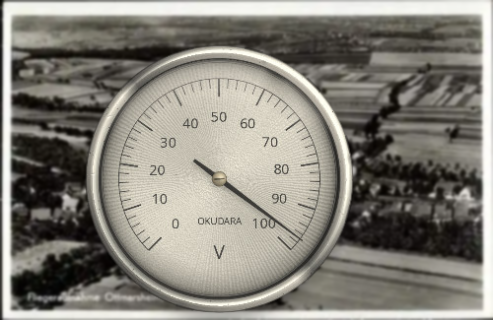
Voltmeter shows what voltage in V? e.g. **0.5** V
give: **97** V
